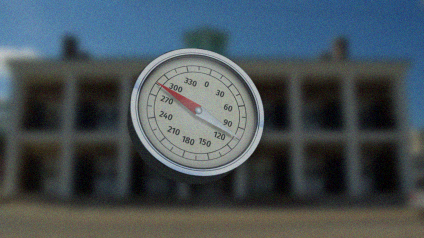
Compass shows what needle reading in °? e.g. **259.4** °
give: **285** °
